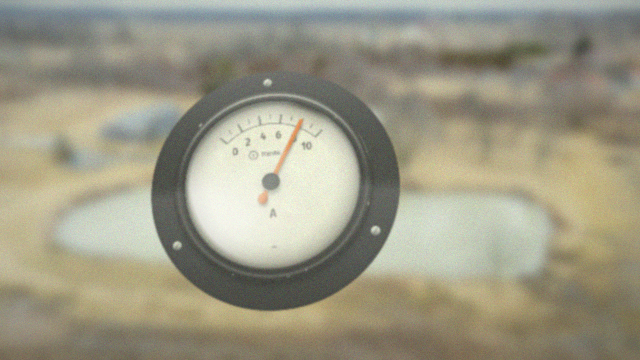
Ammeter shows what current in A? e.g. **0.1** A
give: **8** A
